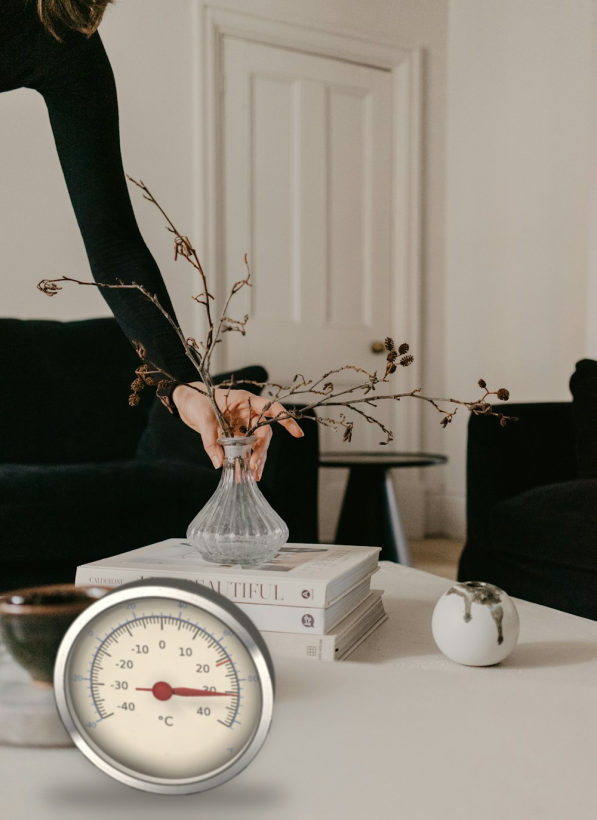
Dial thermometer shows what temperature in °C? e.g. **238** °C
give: **30** °C
